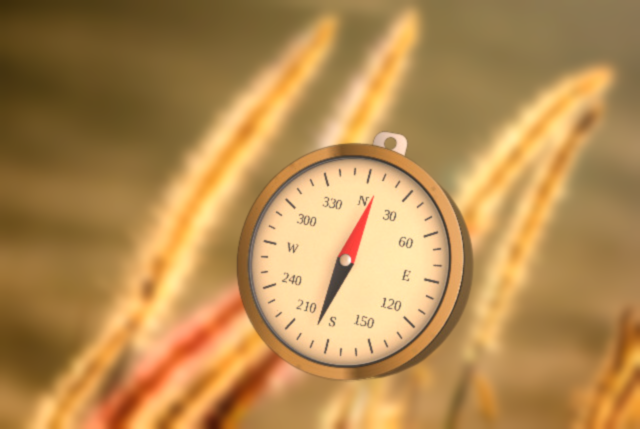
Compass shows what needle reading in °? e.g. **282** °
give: **10** °
